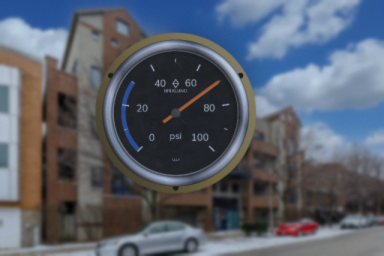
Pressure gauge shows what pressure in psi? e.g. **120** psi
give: **70** psi
